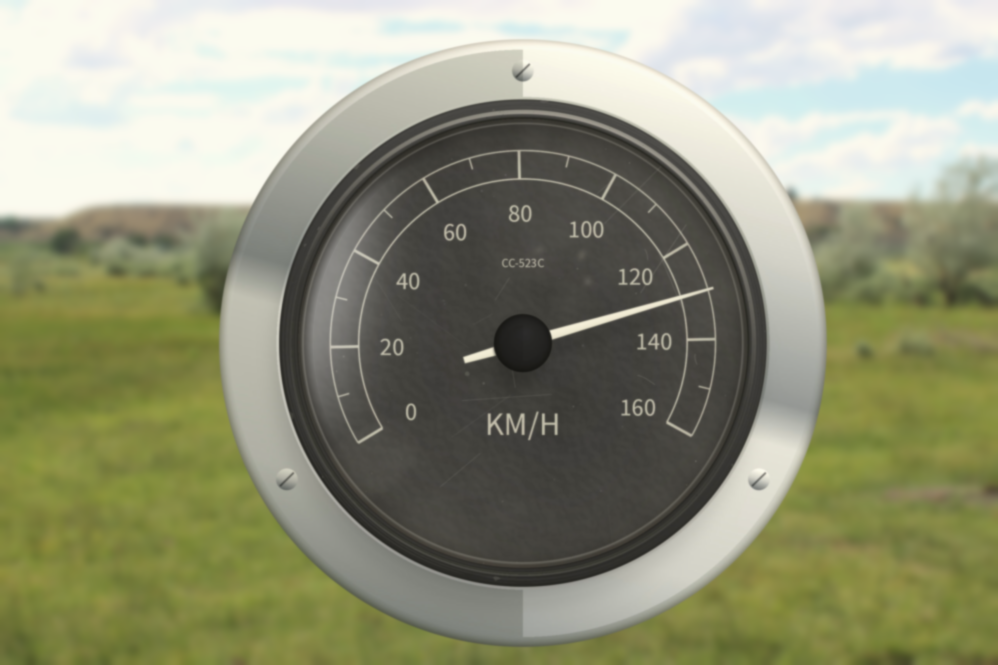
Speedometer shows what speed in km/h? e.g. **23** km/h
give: **130** km/h
